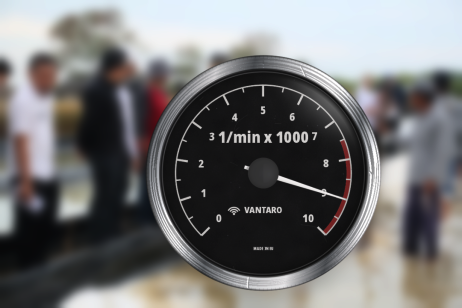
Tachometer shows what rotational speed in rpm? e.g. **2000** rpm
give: **9000** rpm
